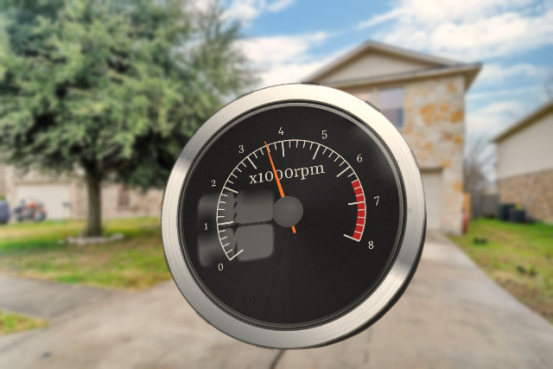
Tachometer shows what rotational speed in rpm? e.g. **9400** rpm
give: **3600** rpm
